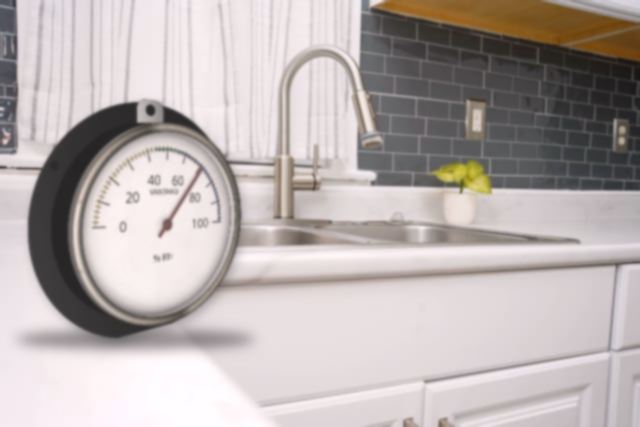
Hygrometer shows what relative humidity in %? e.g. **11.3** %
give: **70** %
